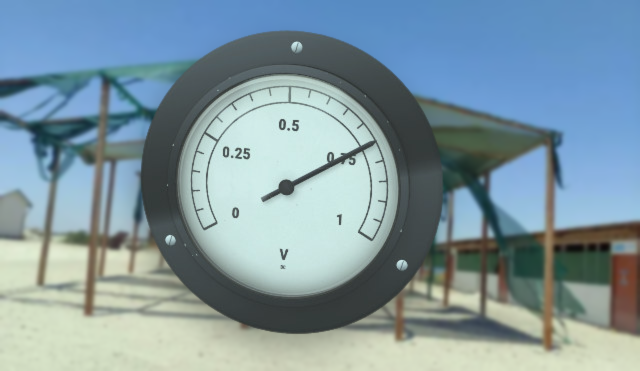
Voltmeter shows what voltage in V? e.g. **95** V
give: **0.75** V
